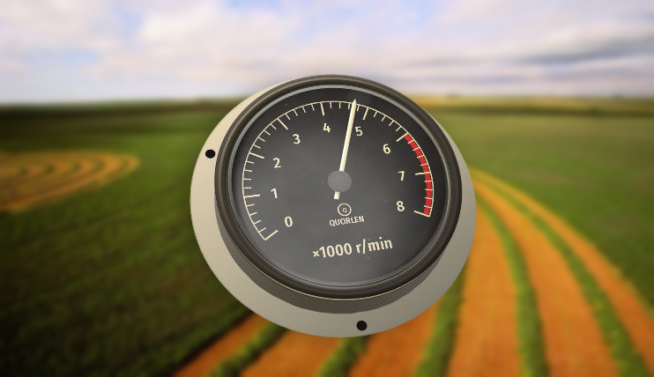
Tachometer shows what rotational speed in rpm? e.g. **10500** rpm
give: **4700** rpm
